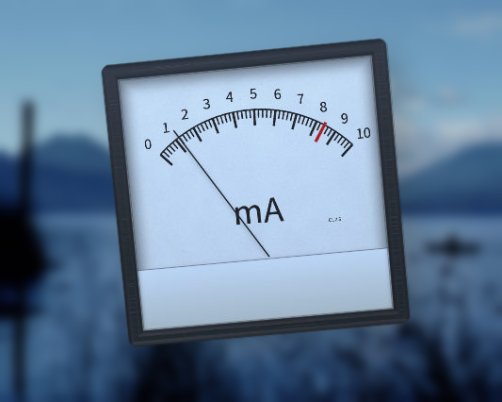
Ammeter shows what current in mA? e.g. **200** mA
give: **1.2** mA
